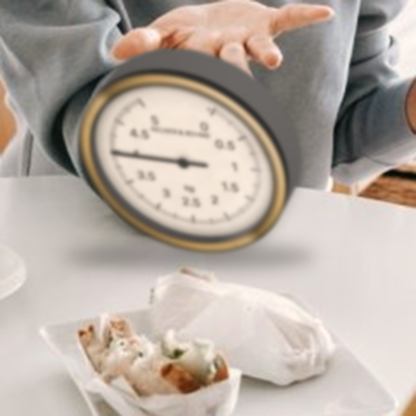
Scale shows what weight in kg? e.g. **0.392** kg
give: **4** kg
